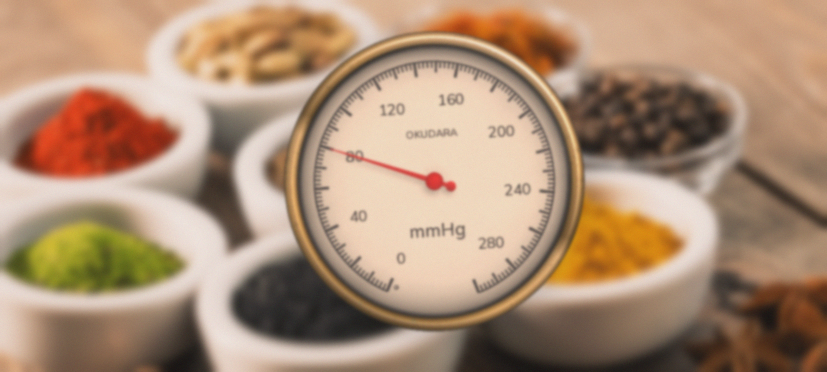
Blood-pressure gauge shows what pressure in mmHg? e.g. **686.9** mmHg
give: **80** mmHg
